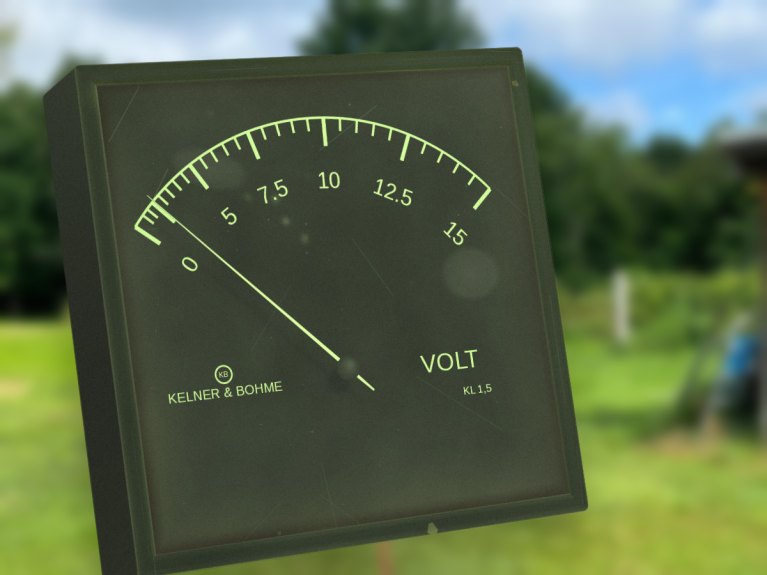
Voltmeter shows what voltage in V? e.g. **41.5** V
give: **2.5** V
